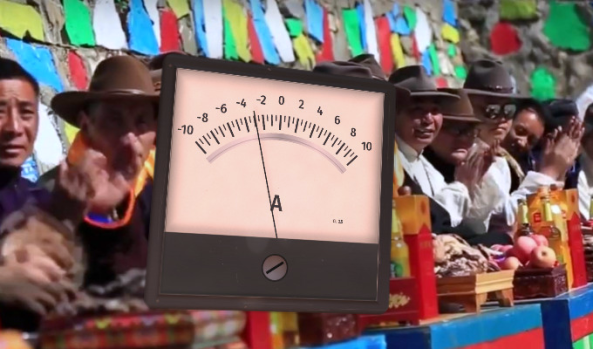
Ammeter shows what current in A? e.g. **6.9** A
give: **-3** A
